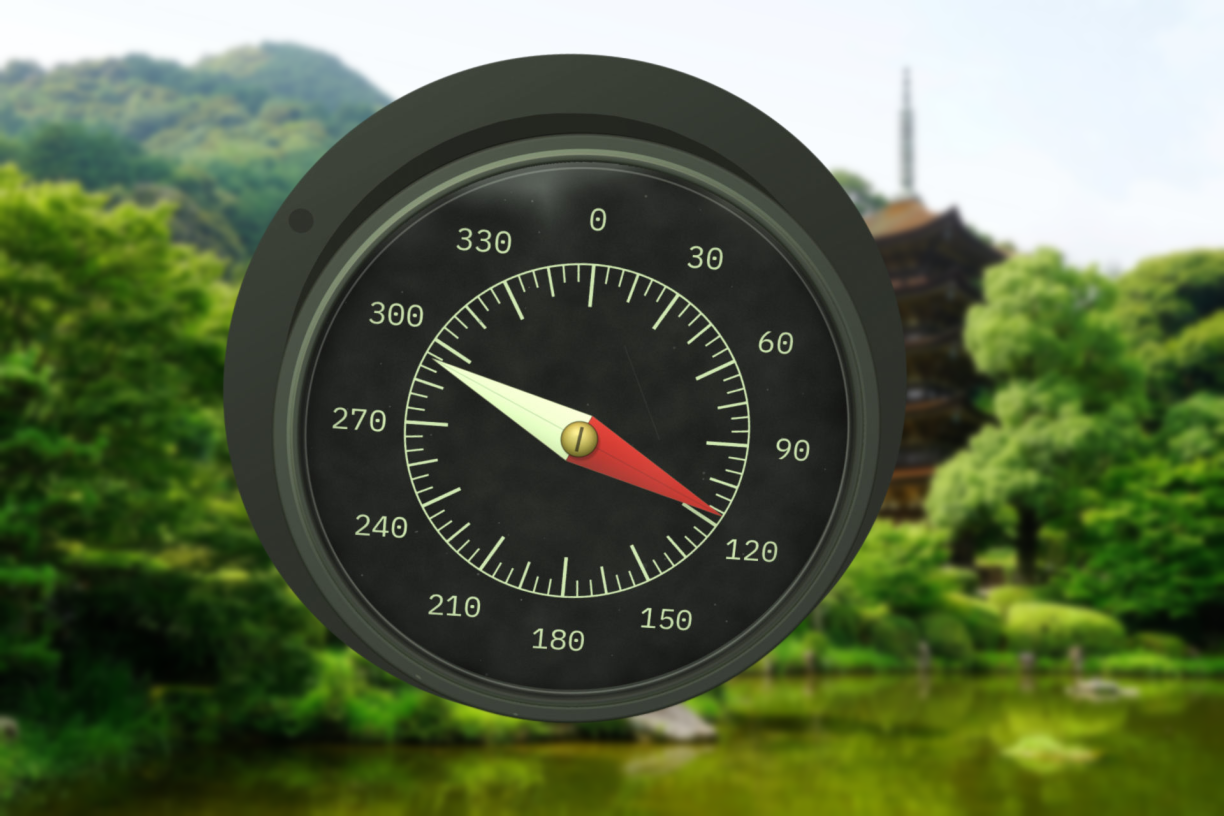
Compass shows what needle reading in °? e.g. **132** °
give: **115** °
